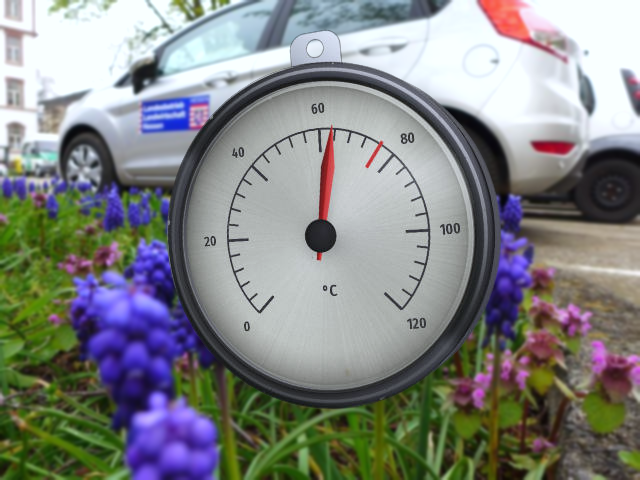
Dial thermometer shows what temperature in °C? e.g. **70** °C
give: **64** °C
